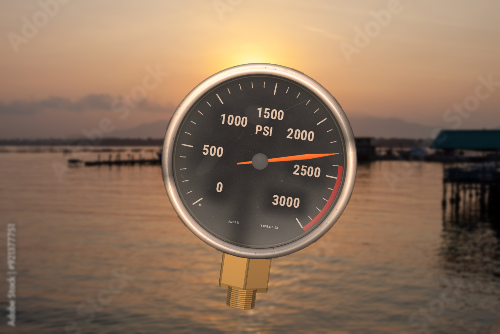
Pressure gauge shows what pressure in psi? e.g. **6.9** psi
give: **2300** psi
